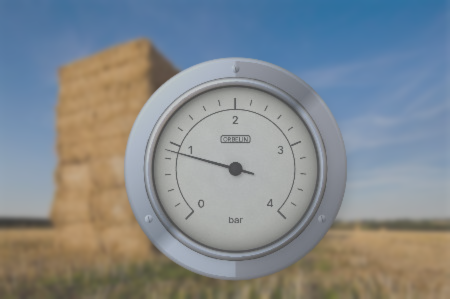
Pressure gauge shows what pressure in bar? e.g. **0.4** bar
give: **0.9** bar
